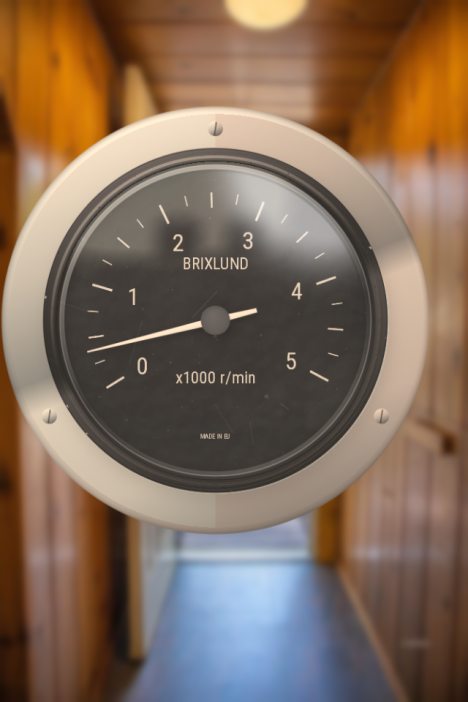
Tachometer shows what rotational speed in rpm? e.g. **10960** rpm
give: **375** rpm
